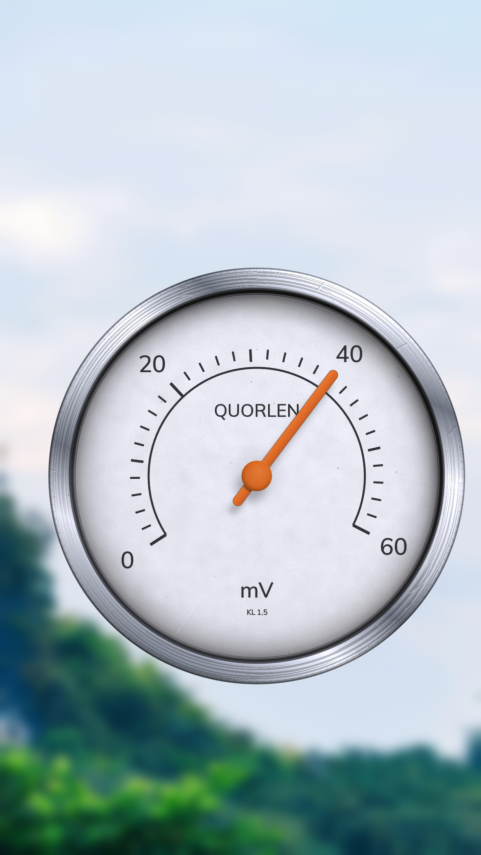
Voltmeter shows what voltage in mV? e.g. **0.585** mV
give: **40** mV
